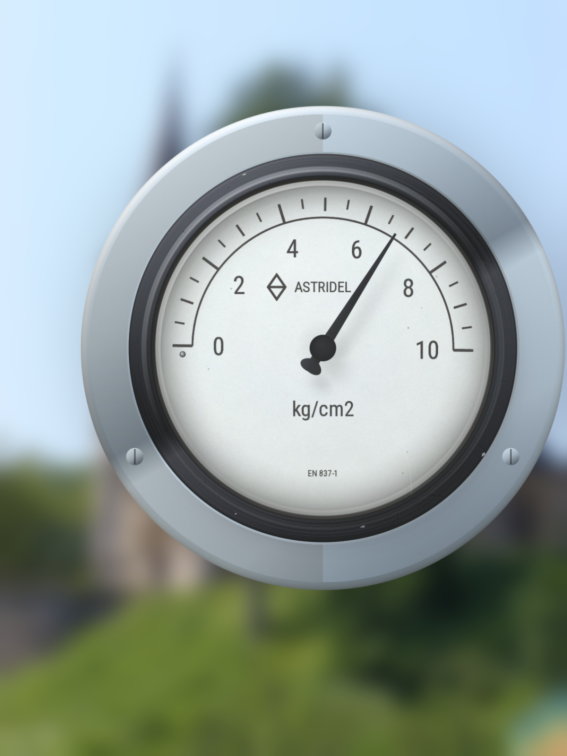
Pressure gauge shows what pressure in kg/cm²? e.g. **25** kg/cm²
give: **6.75** kg/cm²
